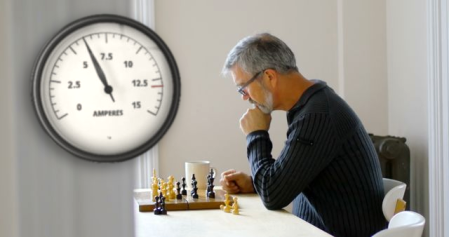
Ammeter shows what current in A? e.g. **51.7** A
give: **6** A
